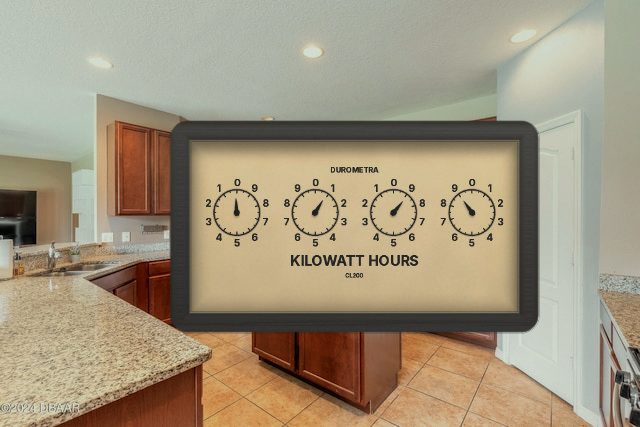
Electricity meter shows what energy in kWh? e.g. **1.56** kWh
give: **89** kWh
